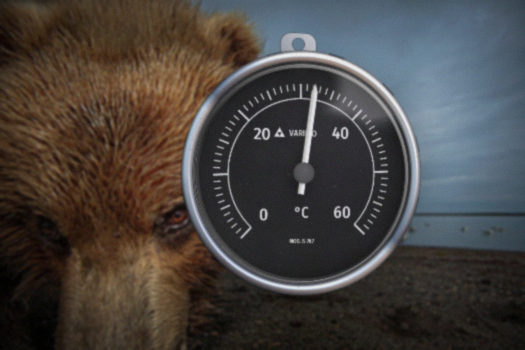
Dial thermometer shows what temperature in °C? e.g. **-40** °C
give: **32** °C
